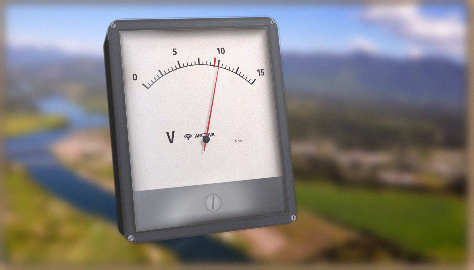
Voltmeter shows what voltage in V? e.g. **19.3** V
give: **10** V
